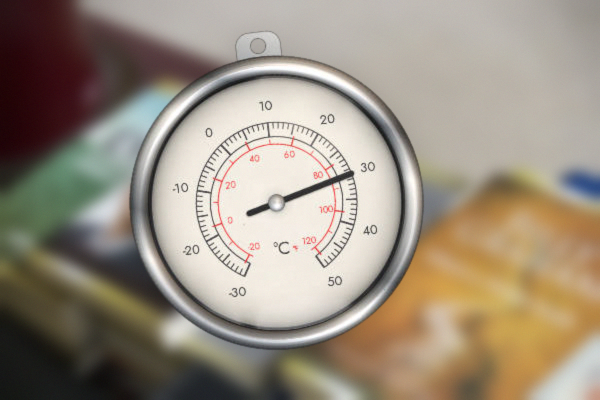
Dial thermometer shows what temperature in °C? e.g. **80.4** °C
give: **30** °C
